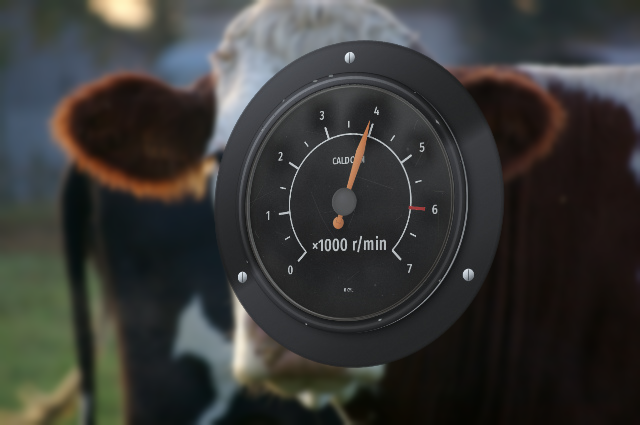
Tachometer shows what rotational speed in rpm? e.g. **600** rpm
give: **4000** rpm
